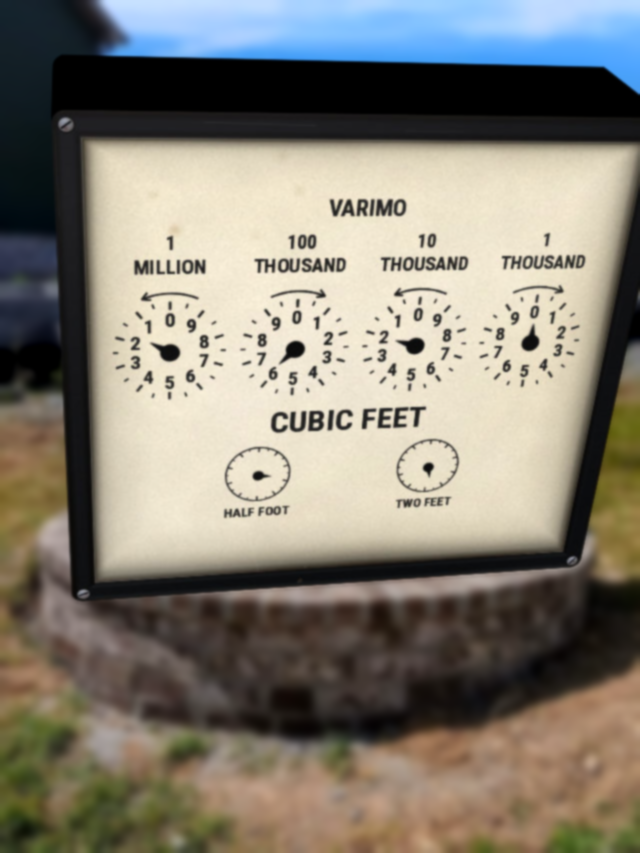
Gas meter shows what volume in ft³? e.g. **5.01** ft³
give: **162000** ft³
